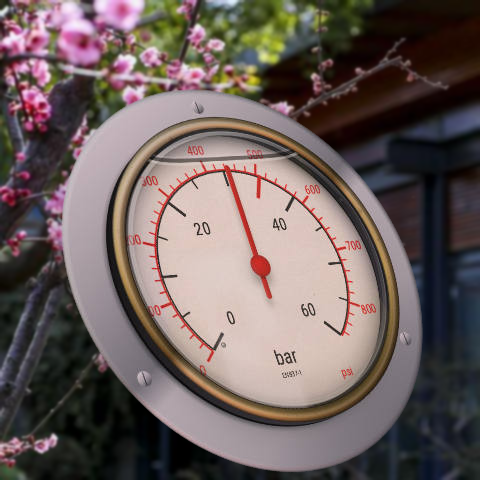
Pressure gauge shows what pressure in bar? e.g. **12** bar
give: **30** bar
